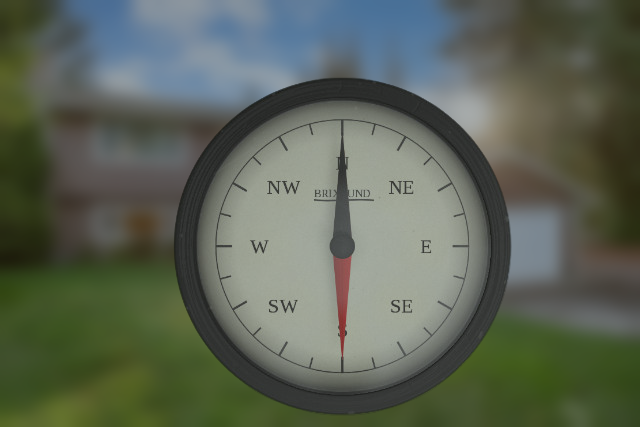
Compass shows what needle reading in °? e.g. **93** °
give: **180** °
